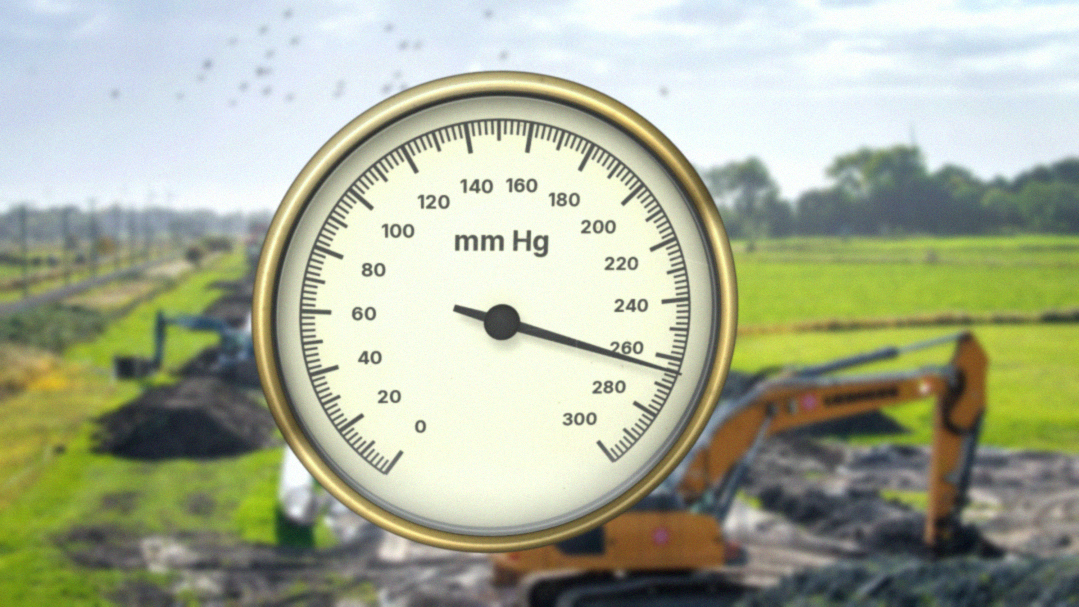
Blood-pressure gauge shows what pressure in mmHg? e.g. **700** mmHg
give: **264** mmHg
